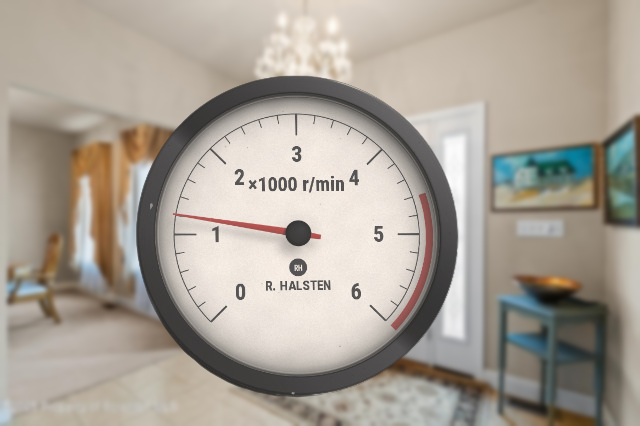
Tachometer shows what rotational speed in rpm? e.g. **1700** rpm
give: **1200** rpm
